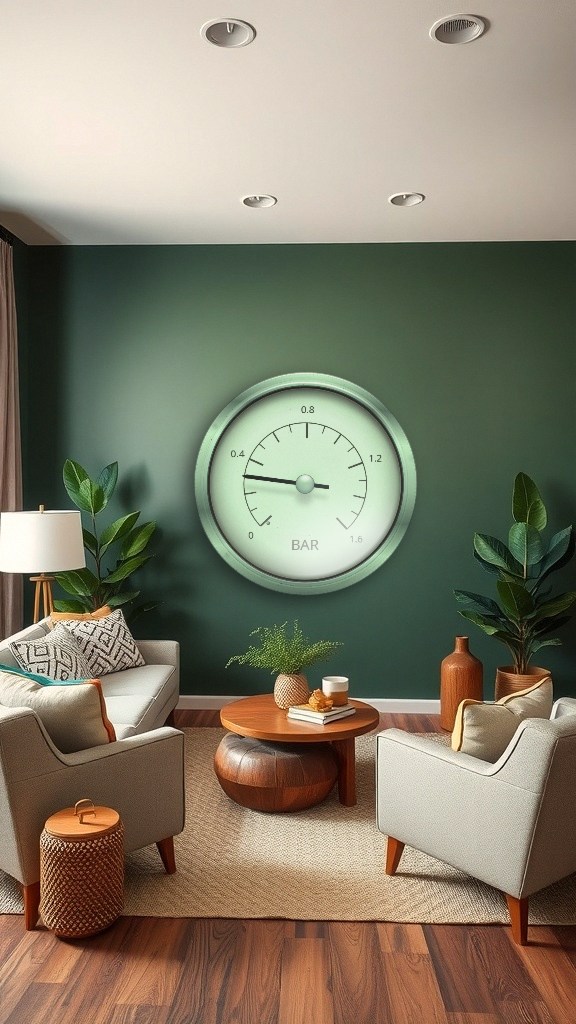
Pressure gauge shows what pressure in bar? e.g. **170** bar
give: **0.3** bar
